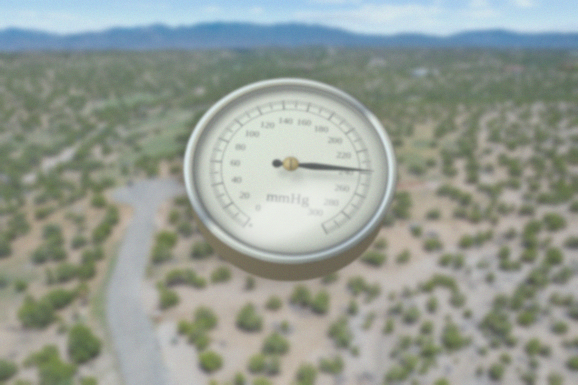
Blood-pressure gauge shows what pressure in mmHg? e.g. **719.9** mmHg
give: **240** mmHg
